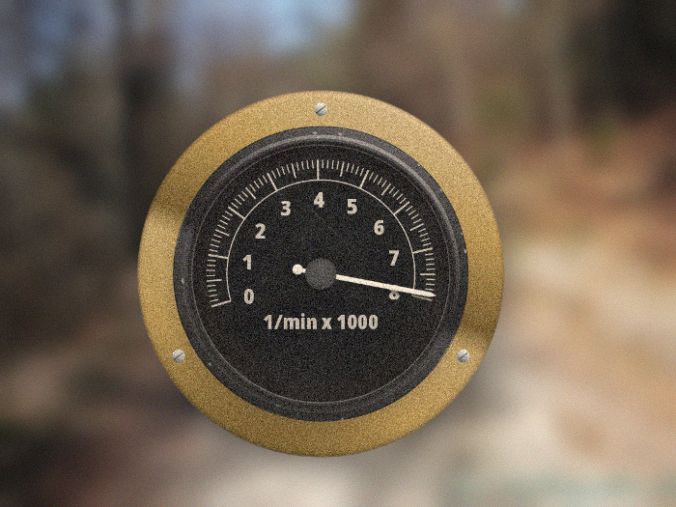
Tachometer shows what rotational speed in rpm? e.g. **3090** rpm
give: **7900** rpm
